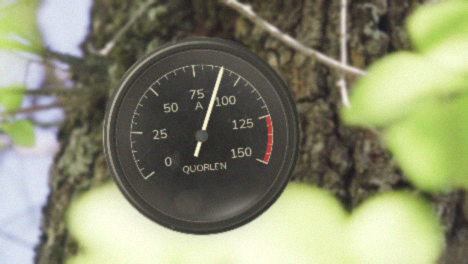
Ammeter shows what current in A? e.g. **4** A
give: **90** A
